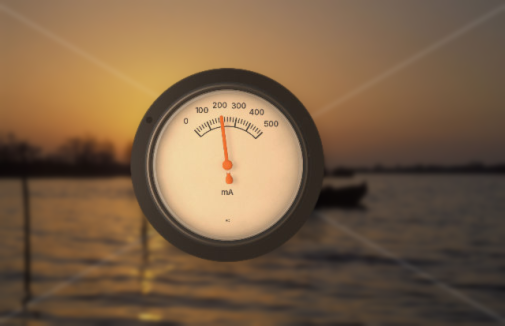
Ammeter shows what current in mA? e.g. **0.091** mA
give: **200** mA
